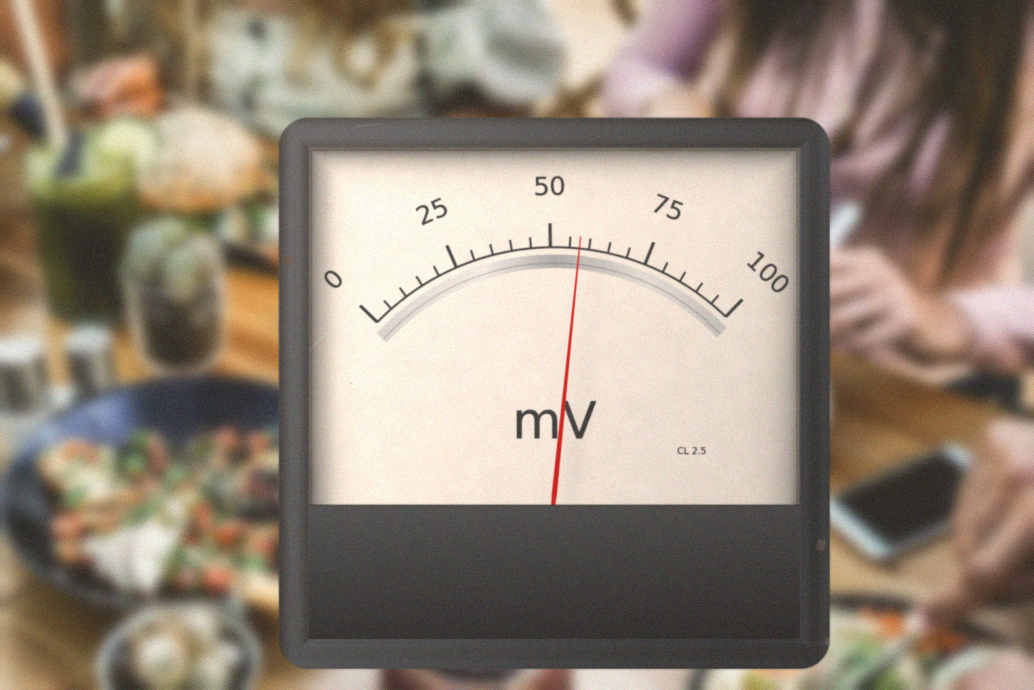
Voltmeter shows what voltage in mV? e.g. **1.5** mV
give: **57.5** mV
